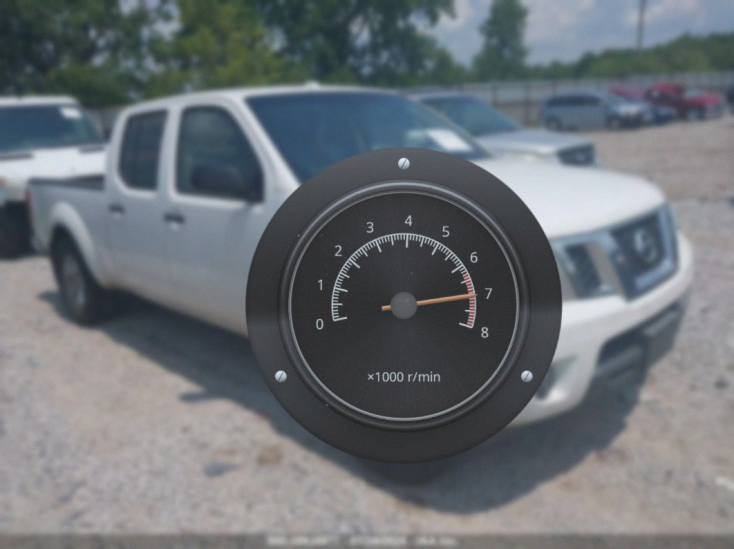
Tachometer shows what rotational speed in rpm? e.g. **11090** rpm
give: **7000** rpm
